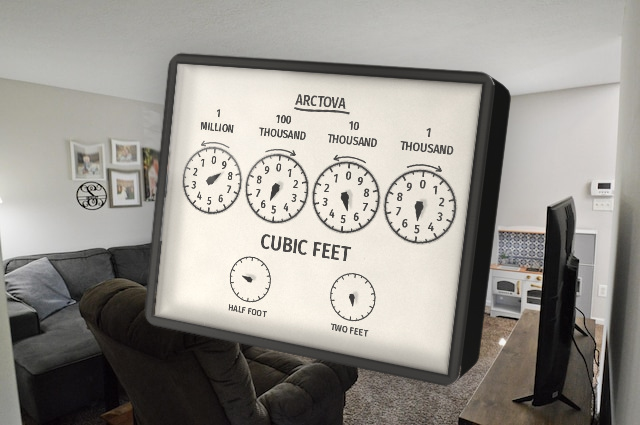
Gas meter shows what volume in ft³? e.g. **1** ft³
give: **855500** ft³
